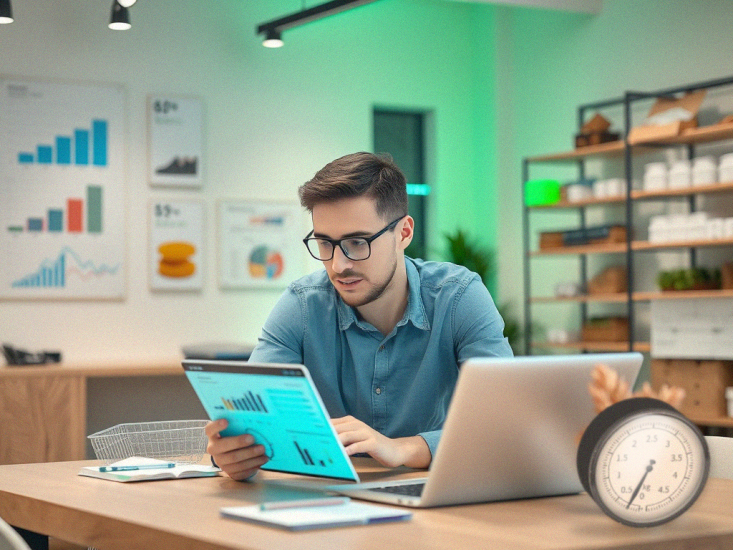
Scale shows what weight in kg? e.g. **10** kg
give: **0.25** kg
